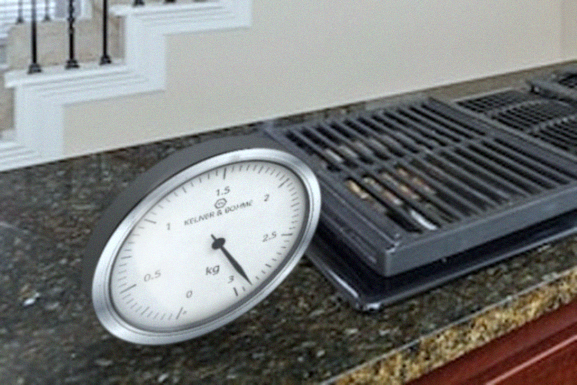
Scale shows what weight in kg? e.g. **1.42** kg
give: **2.9** kg
